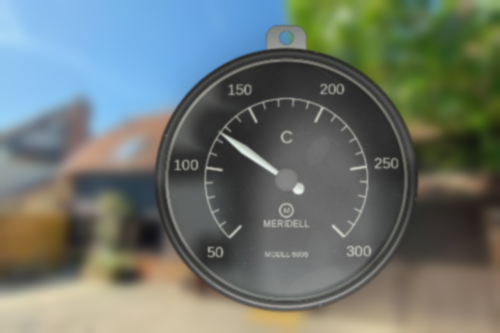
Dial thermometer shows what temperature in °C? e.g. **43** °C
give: **125** °C
